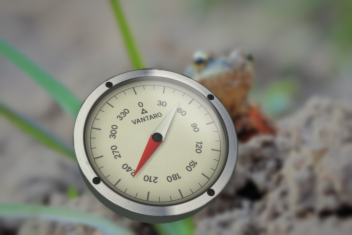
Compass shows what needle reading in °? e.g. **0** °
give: **230** °
